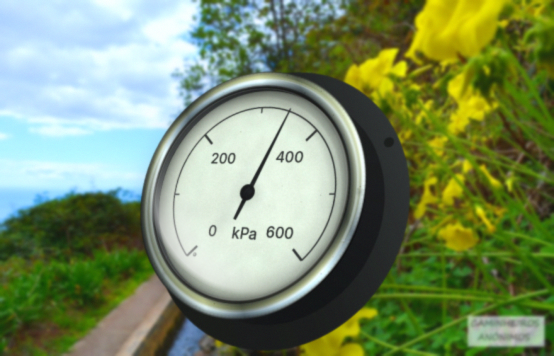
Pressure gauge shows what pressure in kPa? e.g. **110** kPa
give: **350** kPa
